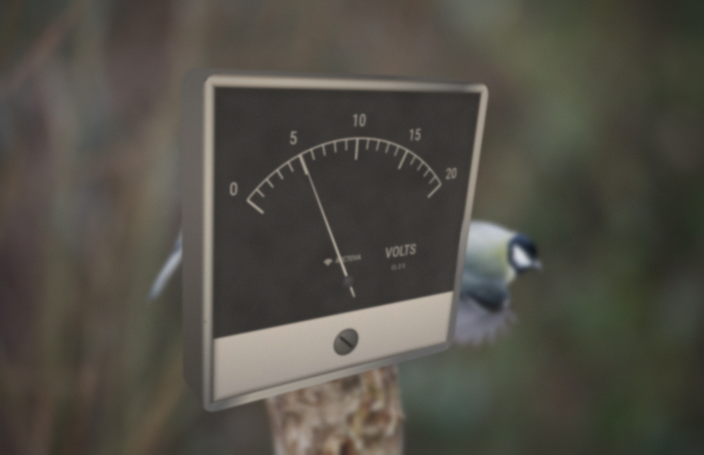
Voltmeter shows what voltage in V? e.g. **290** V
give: **5** V
